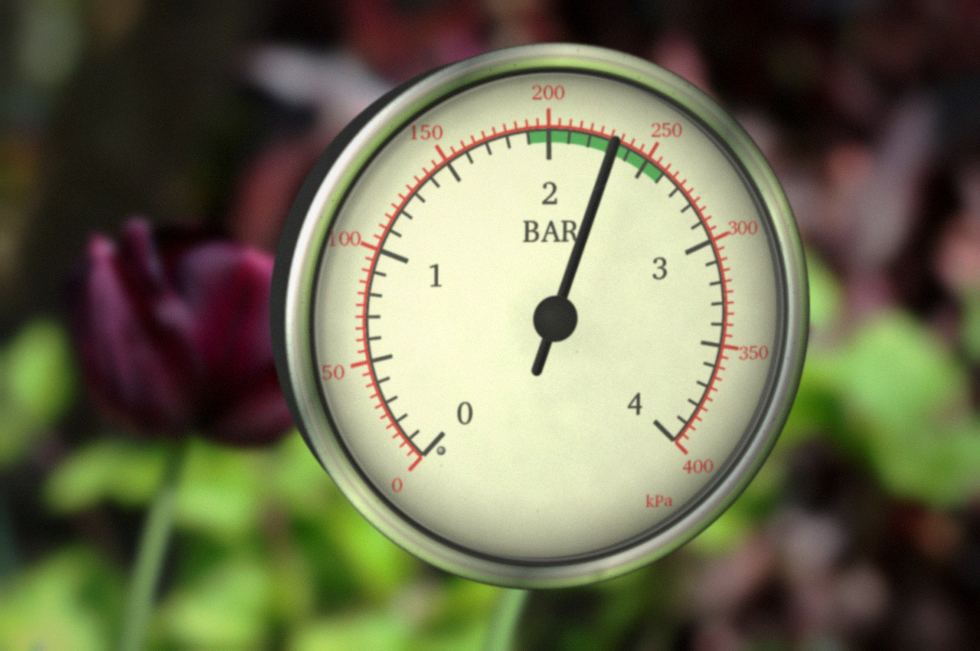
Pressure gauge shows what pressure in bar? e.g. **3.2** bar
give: **2.3** bar
